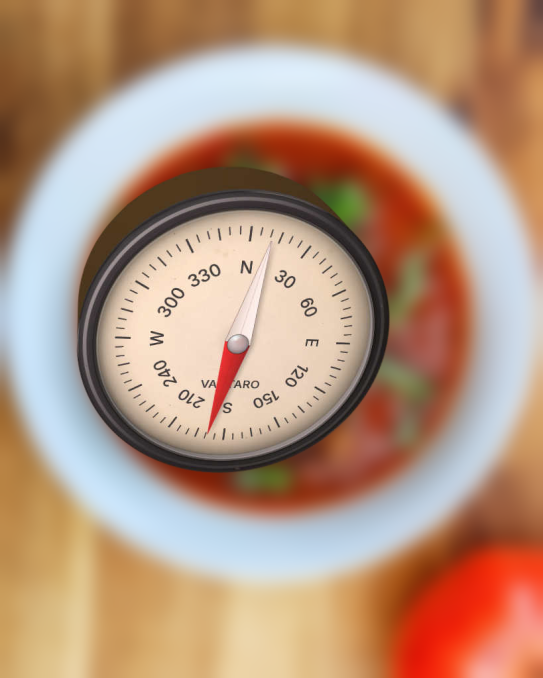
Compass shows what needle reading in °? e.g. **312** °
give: **190** °
